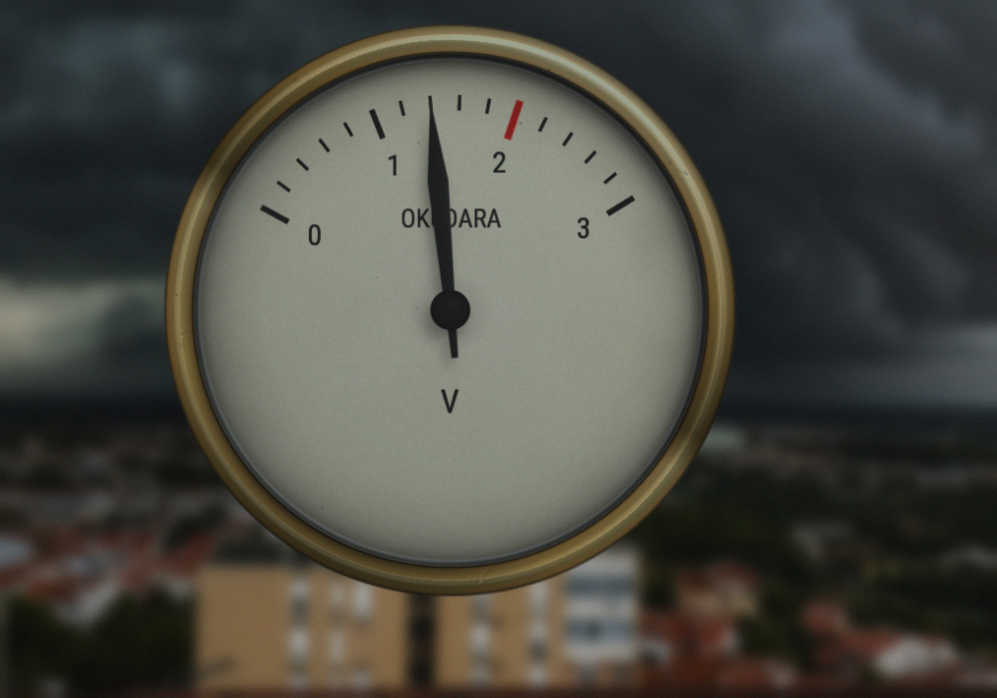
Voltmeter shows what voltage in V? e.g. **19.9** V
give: **1.4** V
